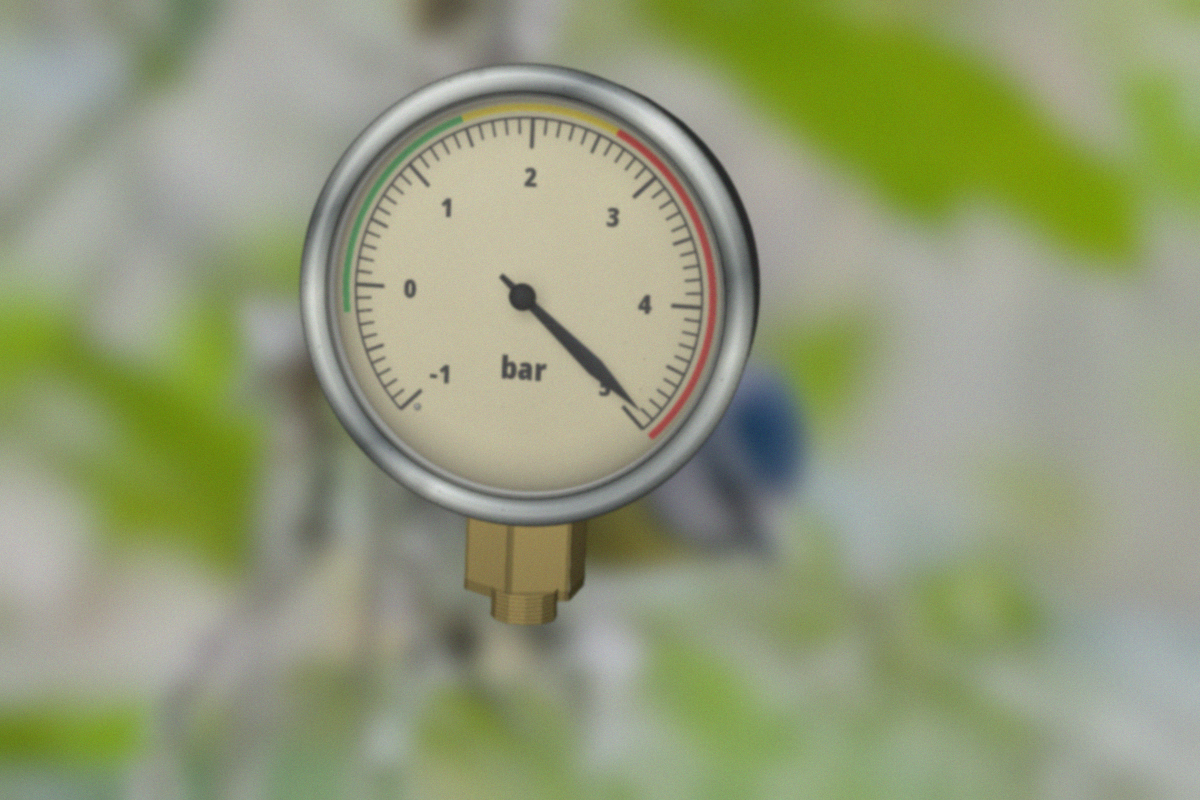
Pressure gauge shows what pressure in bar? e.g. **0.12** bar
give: **4.9** bar
